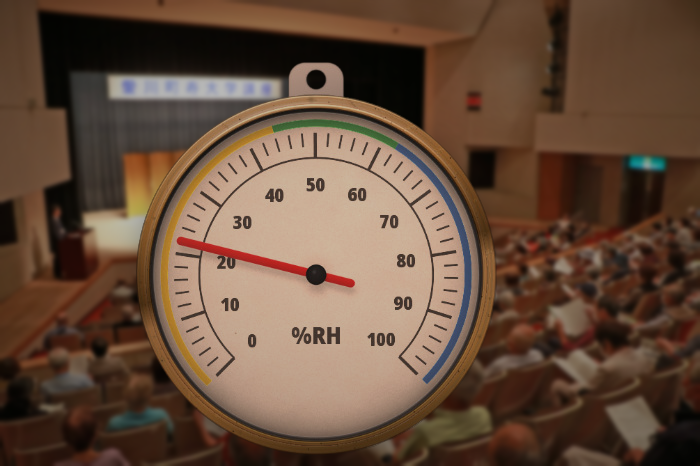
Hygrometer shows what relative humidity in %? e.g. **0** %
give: **22** %
